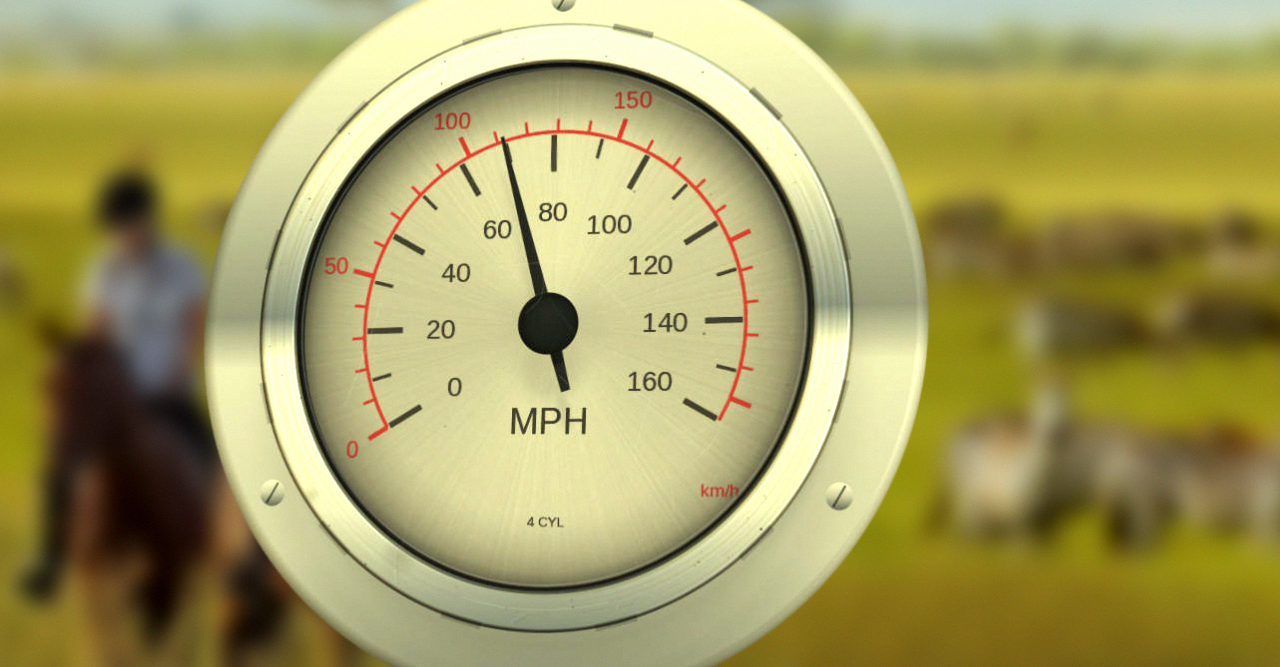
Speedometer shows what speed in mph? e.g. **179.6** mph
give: **70** mph
